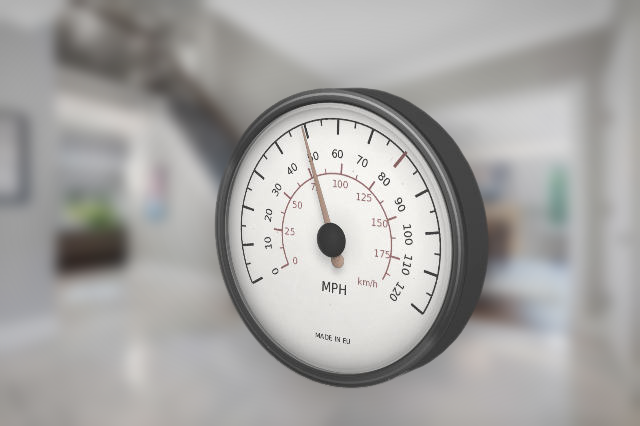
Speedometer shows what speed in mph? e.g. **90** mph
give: **50** mph
